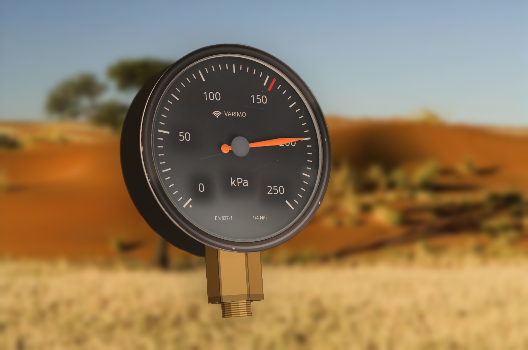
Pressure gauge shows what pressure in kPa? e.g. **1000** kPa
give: **200** kPa
